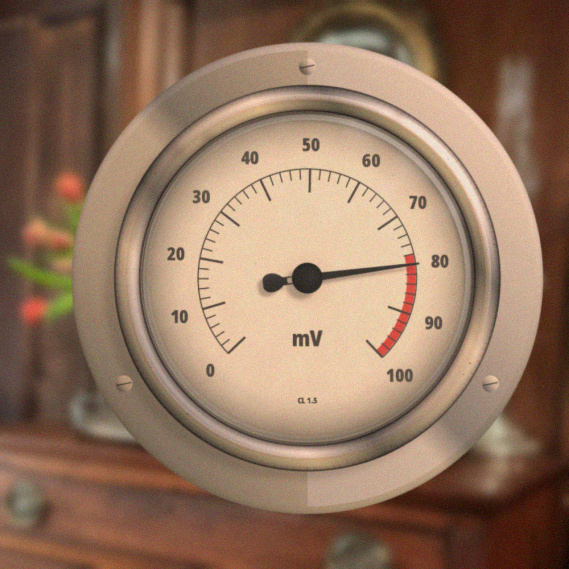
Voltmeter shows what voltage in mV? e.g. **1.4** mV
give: **80** mV
